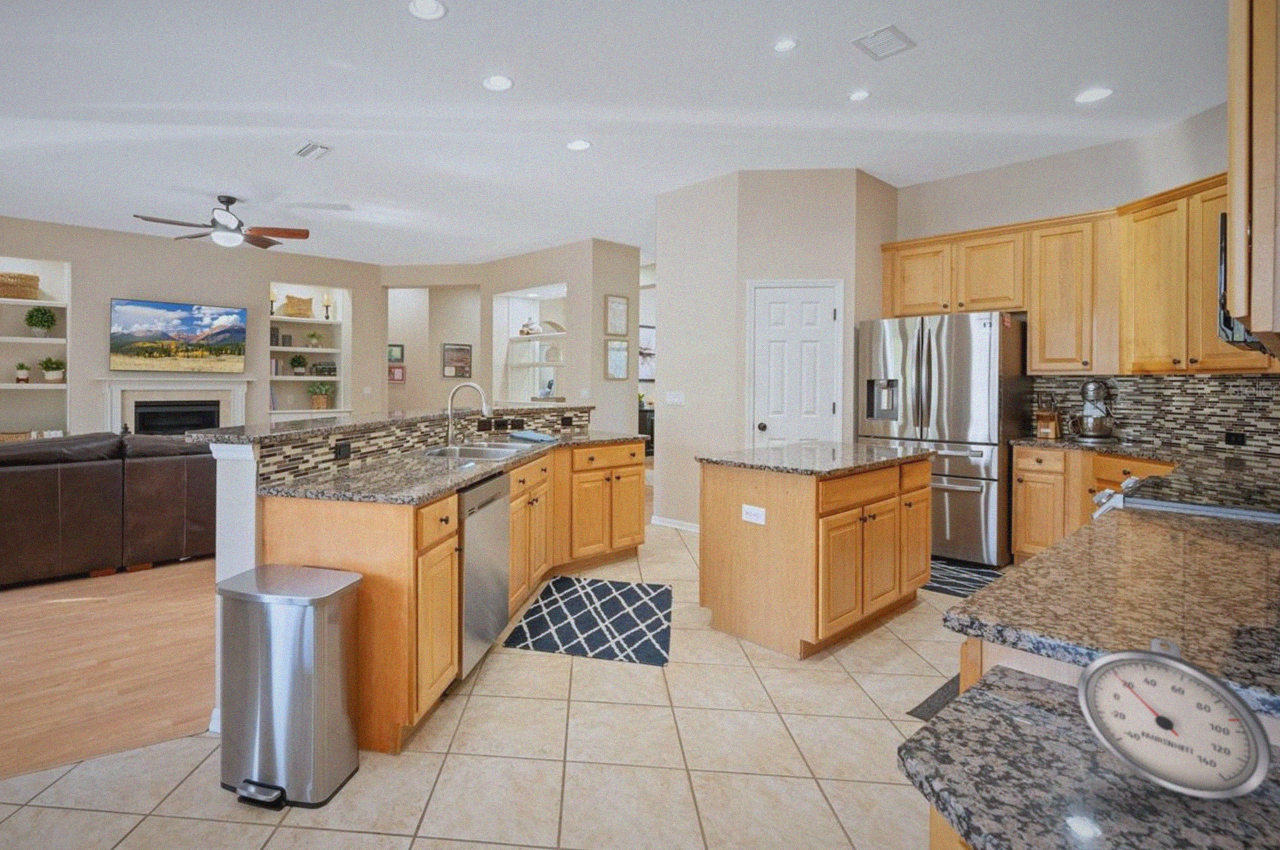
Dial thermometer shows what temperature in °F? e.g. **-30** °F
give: **20** °F
